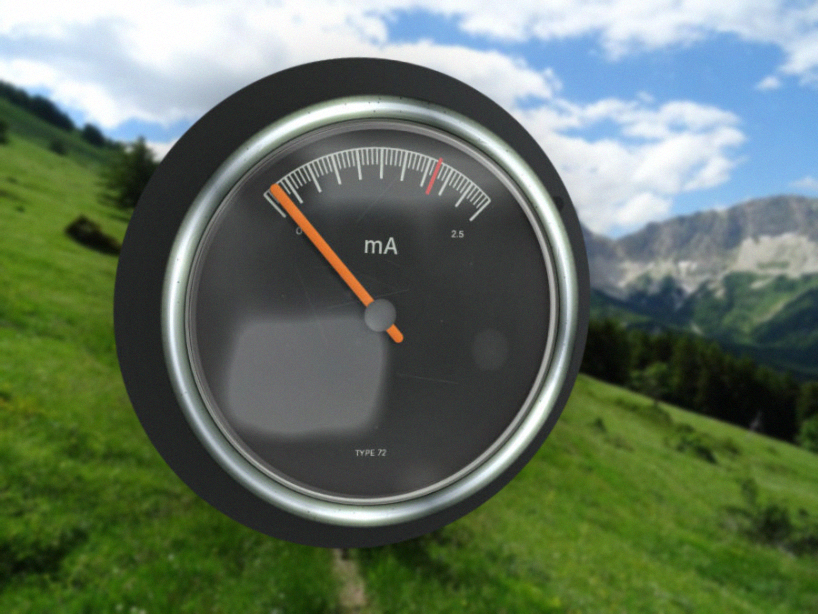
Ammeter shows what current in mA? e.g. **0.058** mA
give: **0.1** mA
